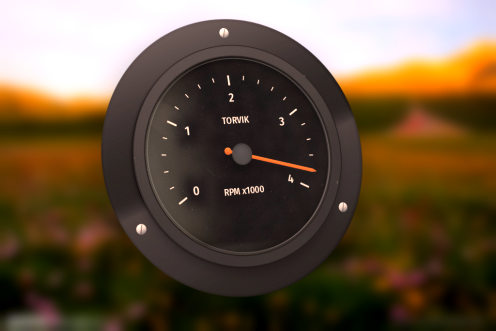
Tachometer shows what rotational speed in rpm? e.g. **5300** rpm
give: **3800** rpm
